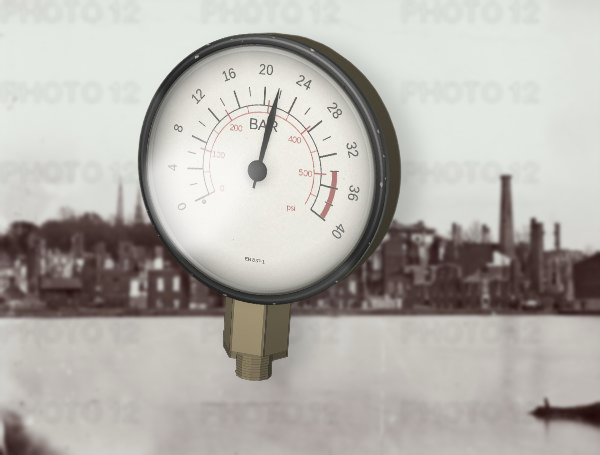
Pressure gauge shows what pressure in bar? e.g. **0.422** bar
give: **22** bar
